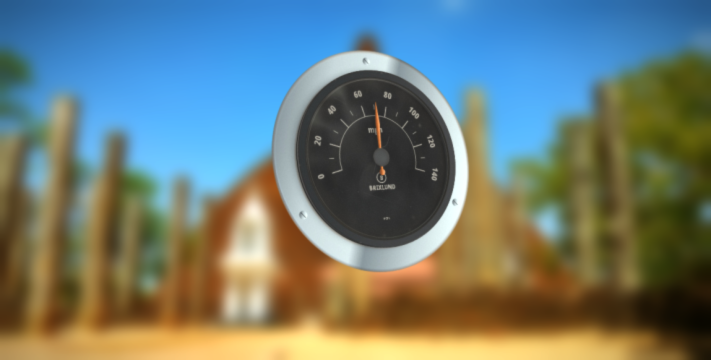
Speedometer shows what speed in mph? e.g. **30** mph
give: **70** mph
